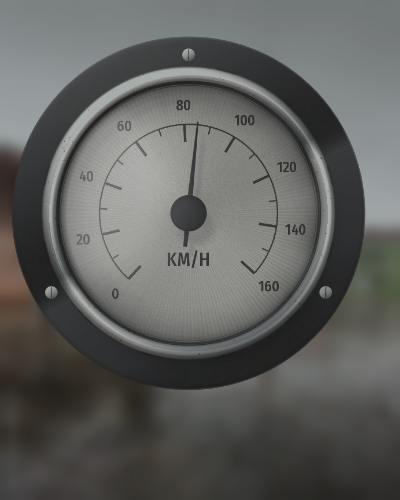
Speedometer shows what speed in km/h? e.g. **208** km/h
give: **85** km/h
